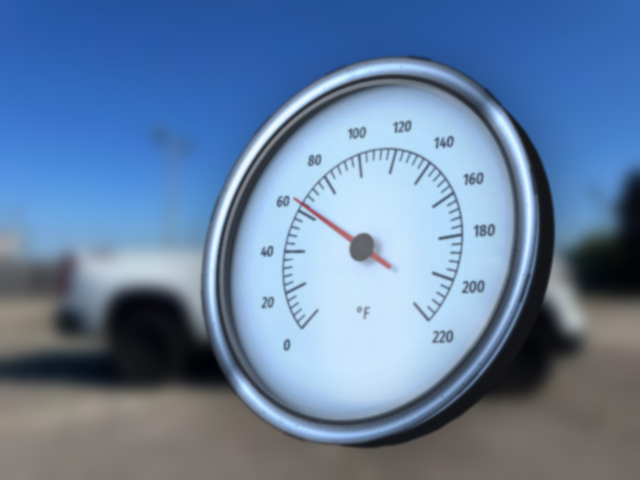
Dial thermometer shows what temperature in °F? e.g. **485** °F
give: **64** °F
